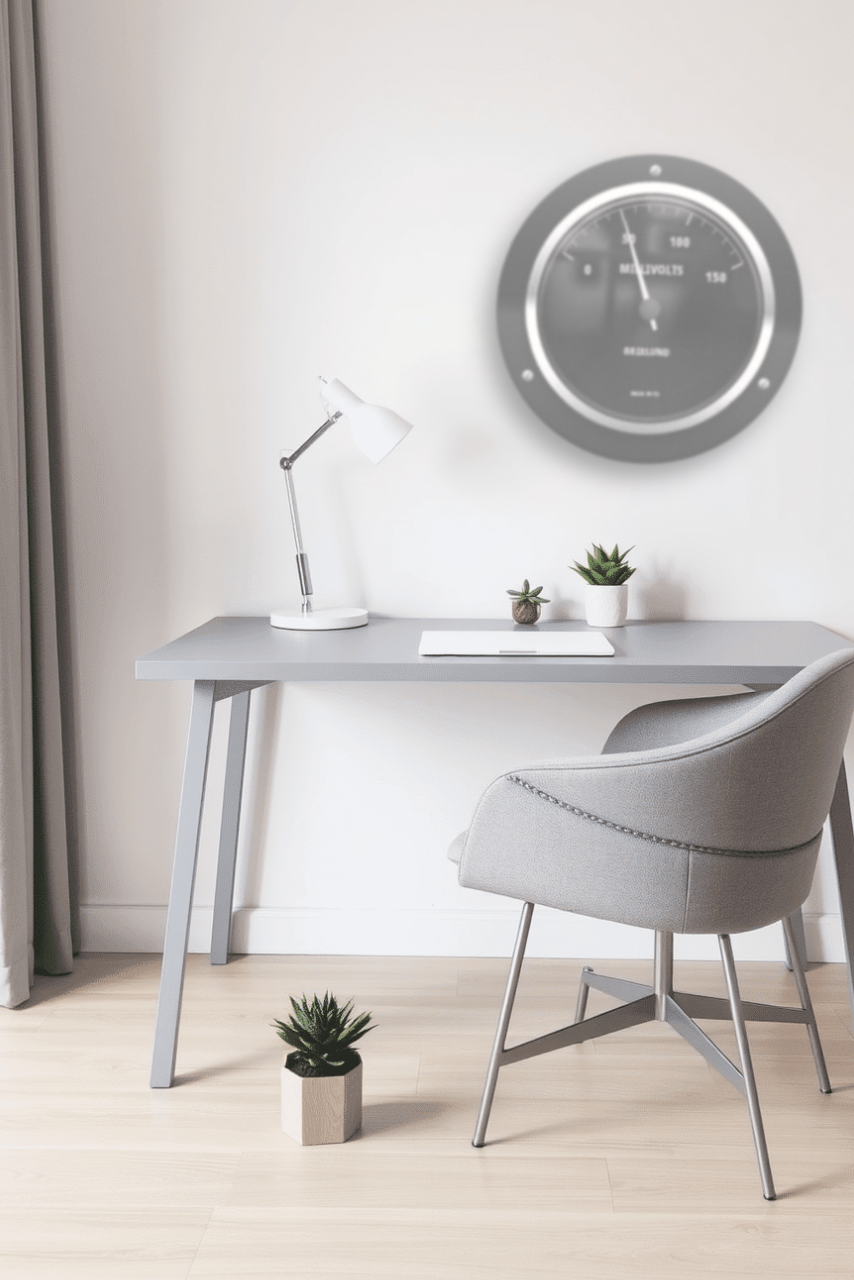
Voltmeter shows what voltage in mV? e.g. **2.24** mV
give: **50** mV
